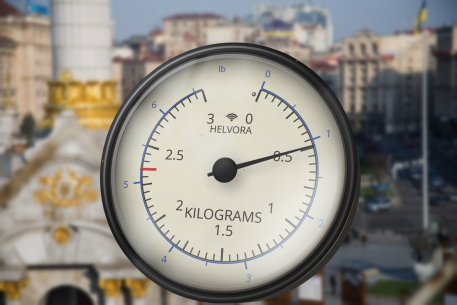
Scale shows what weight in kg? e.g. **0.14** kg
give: **0.5** kg
